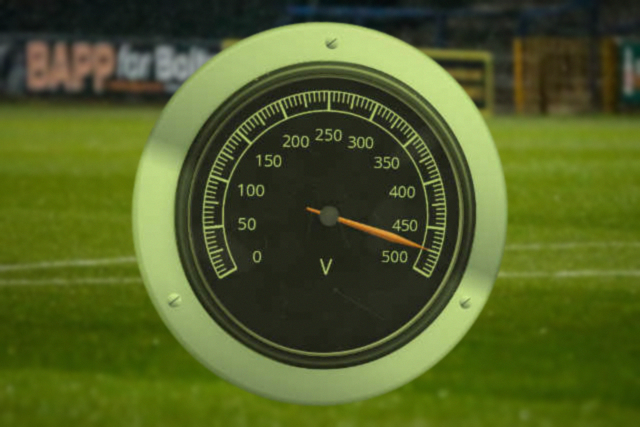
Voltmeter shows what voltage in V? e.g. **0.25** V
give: **475** V
